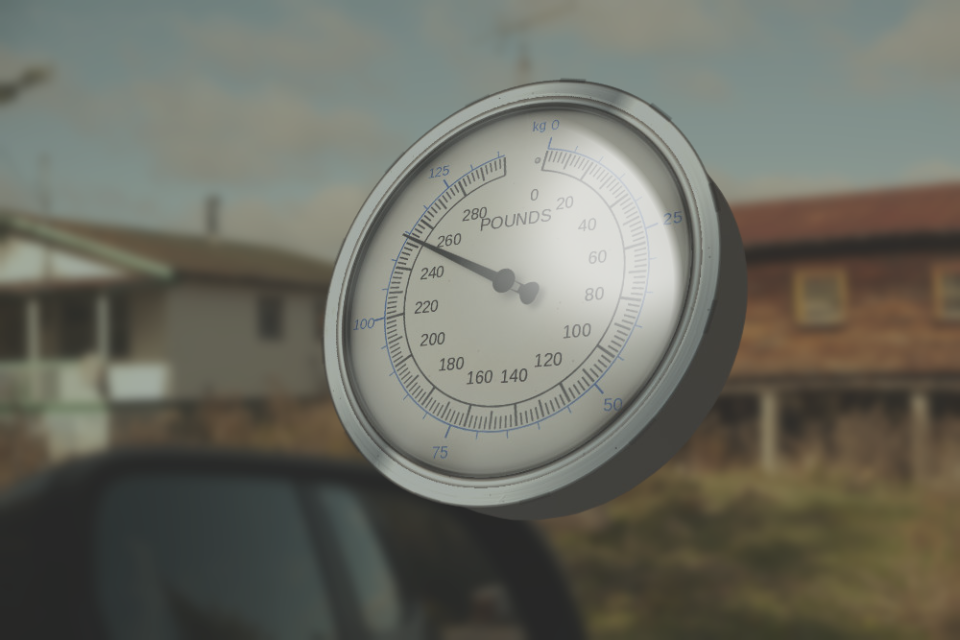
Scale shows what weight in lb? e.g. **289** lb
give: **252** lb
